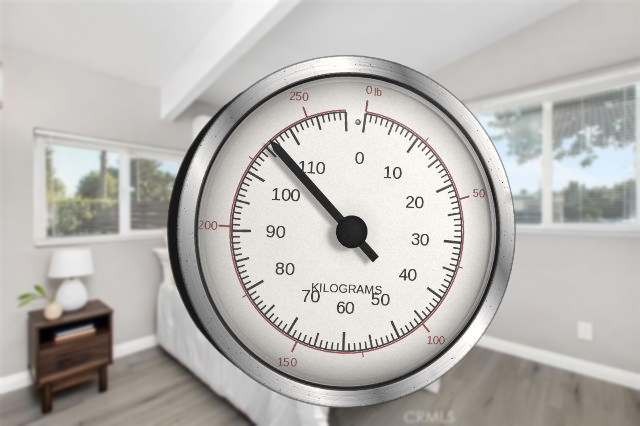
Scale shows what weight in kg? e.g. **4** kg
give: **106** kg
